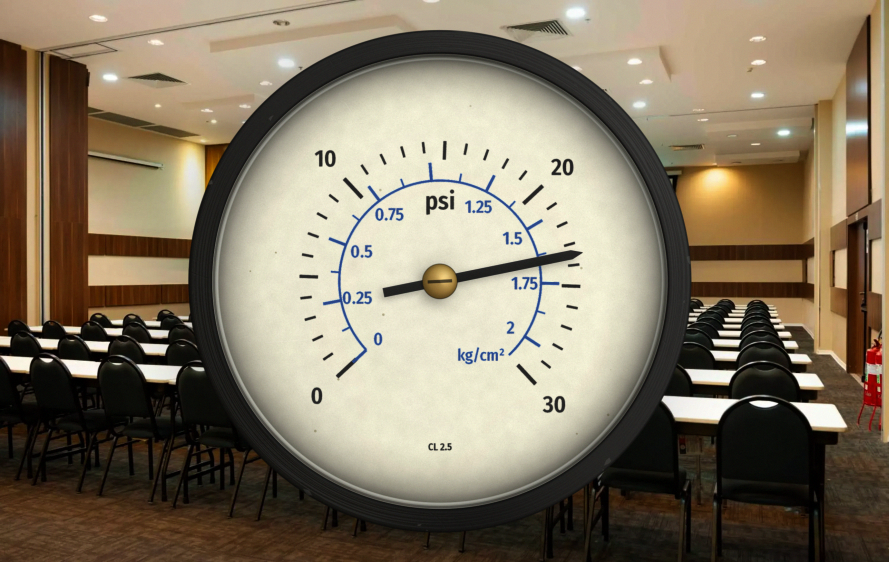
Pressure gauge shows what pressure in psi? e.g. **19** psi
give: **23.5** psi
